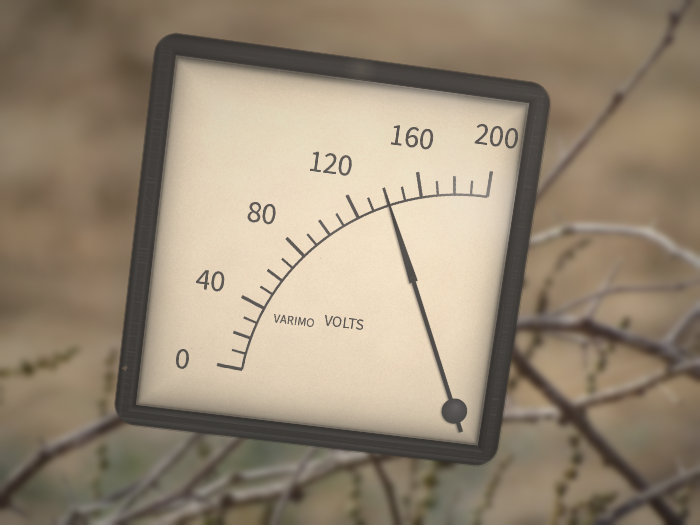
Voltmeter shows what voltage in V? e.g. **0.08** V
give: **140** V
